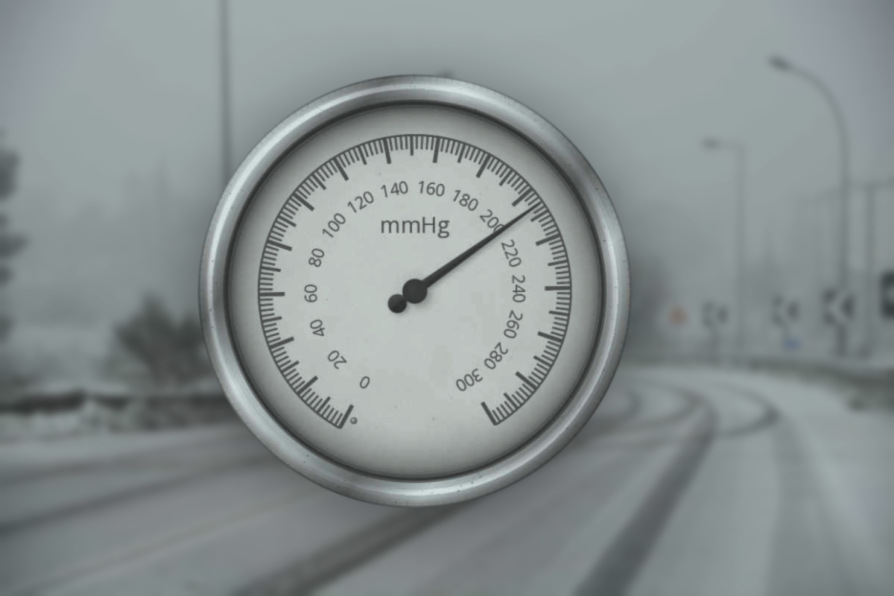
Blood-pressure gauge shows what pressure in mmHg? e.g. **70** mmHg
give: **206** mmHg
